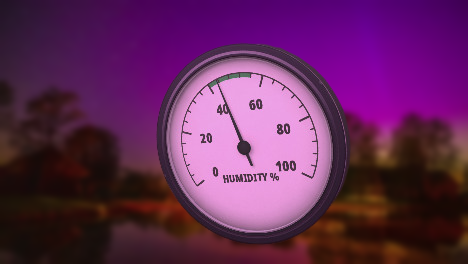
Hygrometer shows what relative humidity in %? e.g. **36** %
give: **44** %
